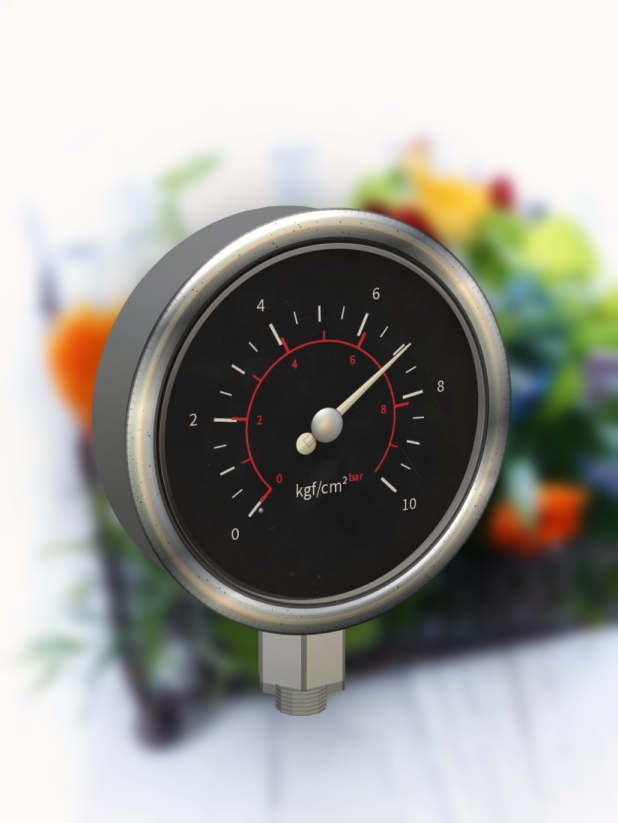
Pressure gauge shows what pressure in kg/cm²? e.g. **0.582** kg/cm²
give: **7** kg/cm²
